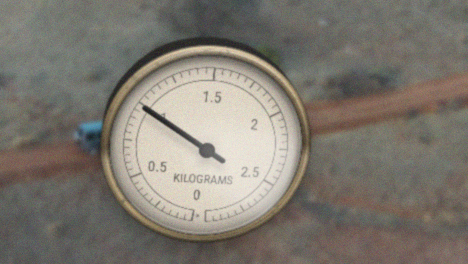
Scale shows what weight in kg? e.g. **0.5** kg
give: **1** kg
